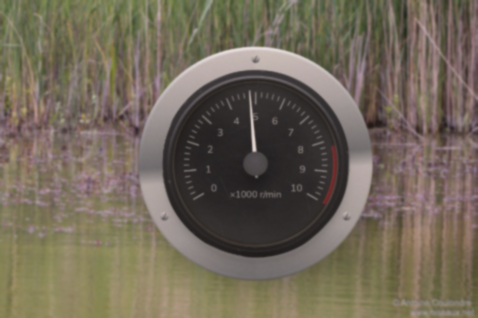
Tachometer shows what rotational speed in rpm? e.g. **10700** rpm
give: **4800** rpm
